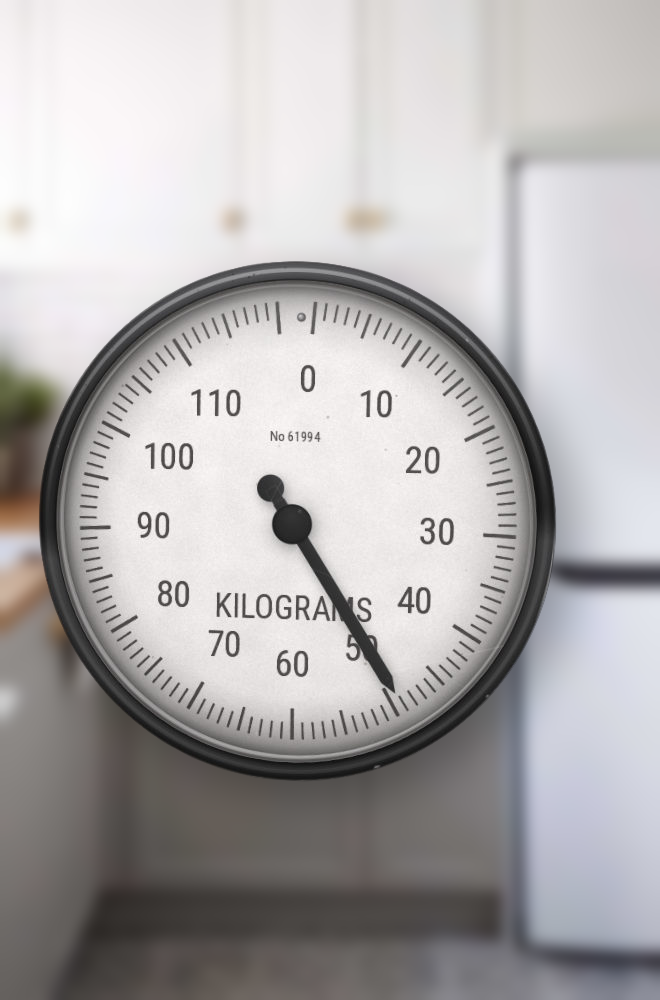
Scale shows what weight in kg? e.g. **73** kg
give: **49** kg
